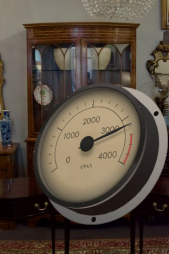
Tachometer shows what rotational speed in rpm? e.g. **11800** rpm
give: **3200** rpm
